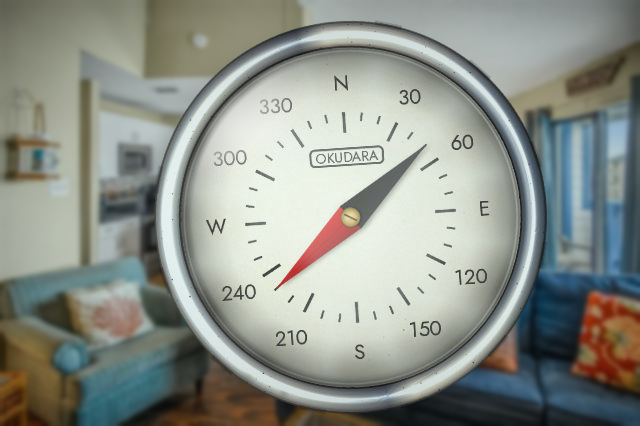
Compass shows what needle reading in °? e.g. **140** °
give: **230** °
